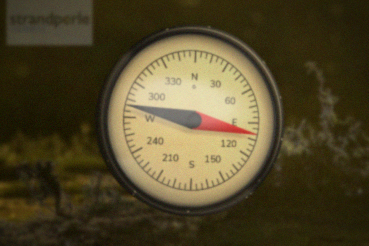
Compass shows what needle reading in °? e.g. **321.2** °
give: **100** °
